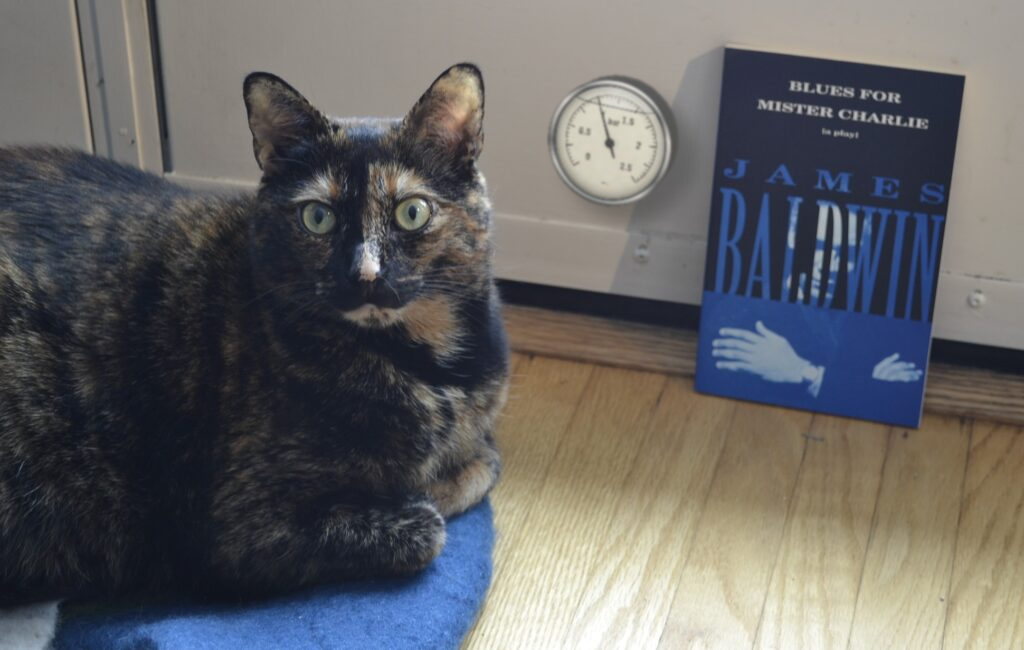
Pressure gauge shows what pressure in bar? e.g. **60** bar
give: **1** bar
